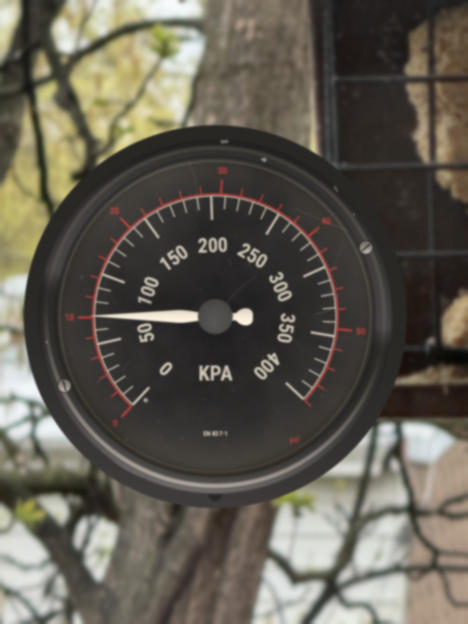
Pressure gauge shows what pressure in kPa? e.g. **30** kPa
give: **70** kPa
